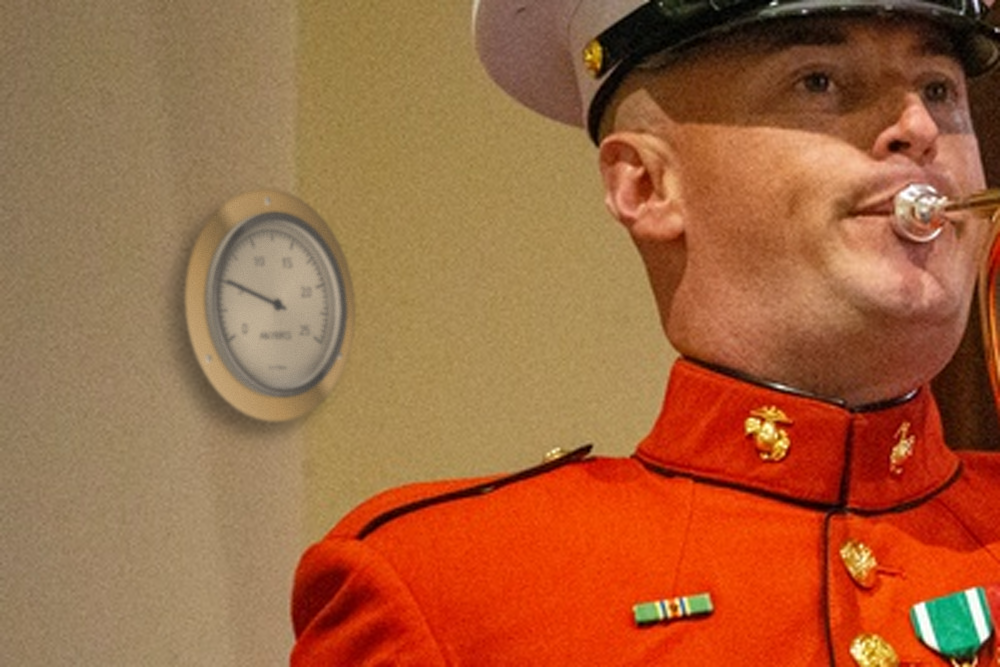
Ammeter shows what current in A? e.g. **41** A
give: **5** A
